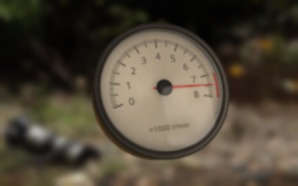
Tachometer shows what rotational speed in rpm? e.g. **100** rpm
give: **7500** rpm
